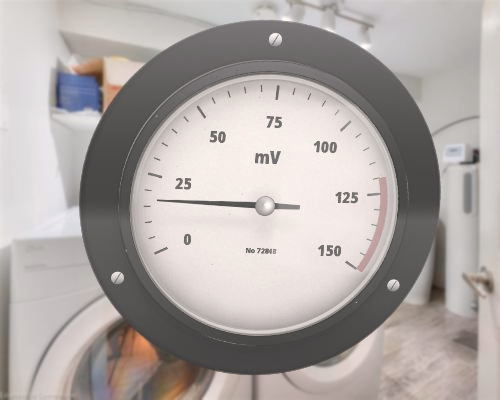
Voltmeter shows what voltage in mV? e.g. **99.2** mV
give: **17.5** mV
